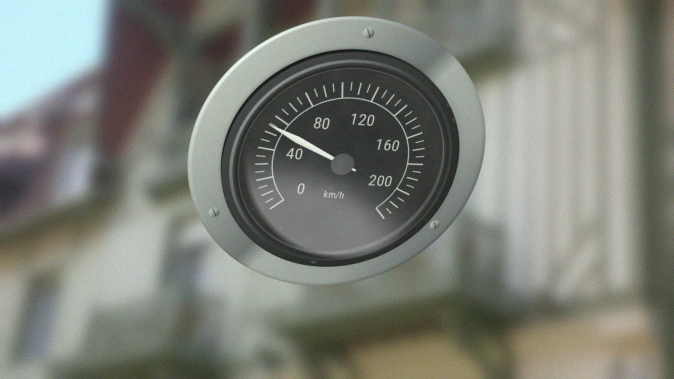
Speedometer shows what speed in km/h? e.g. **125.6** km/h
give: **55** km/h
